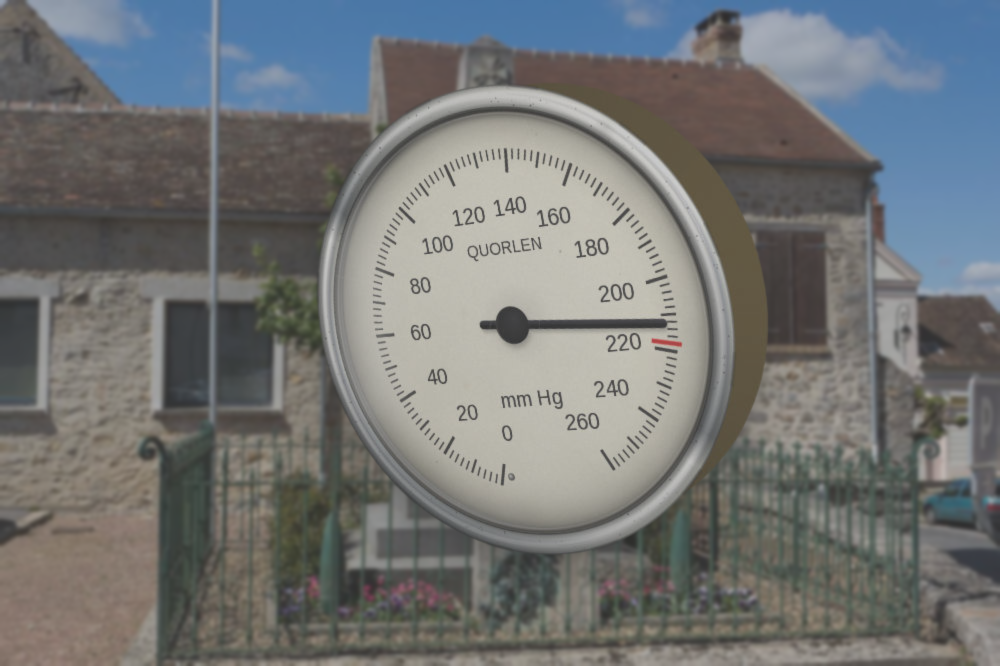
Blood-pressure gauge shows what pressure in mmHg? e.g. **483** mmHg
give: **212** mmHg
